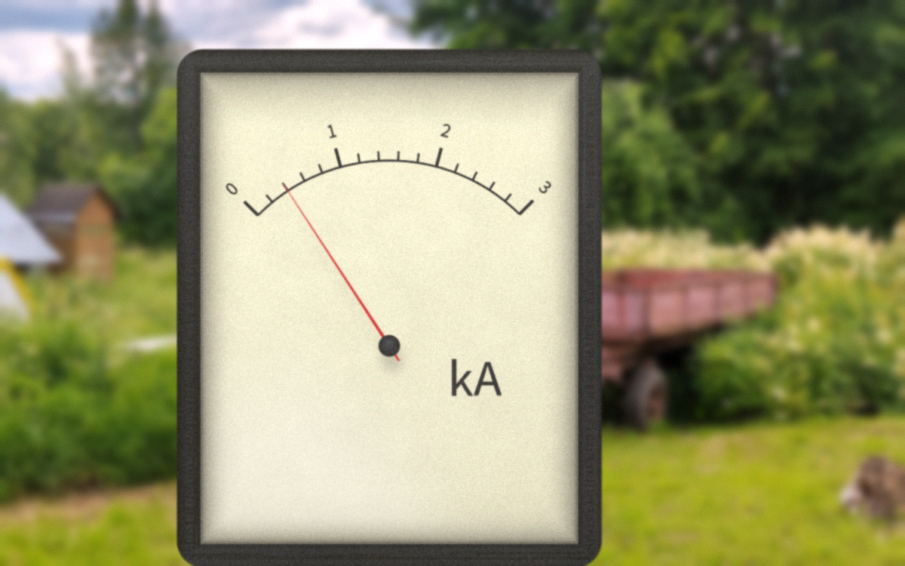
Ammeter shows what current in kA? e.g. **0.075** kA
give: **0.4** kA
